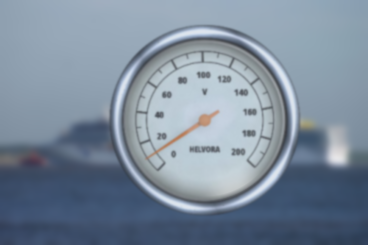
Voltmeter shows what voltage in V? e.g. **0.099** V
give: **10** V
